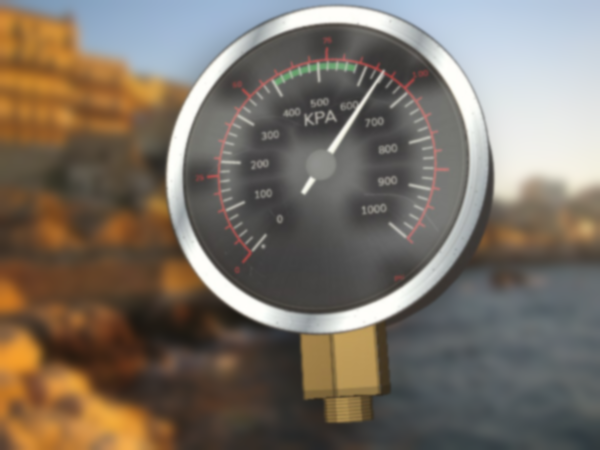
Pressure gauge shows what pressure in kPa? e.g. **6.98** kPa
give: **640** kPa
